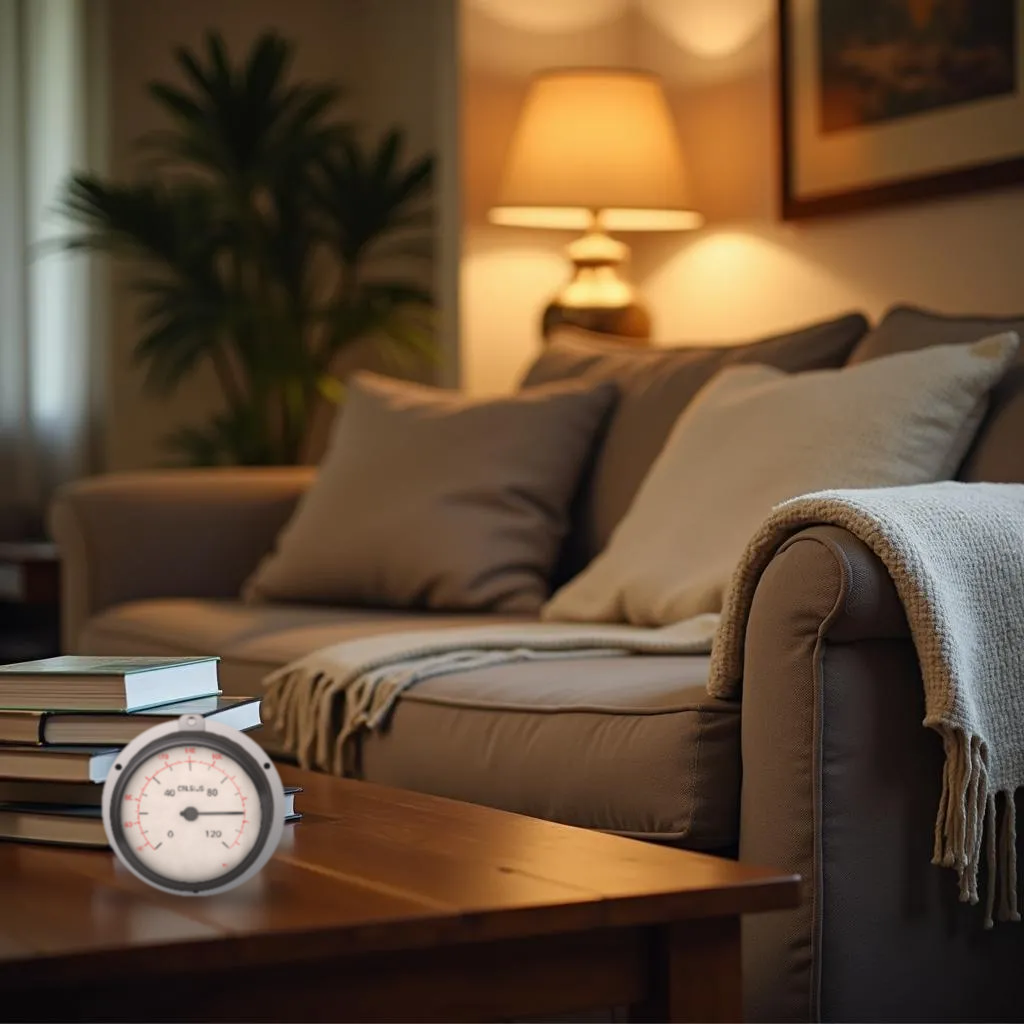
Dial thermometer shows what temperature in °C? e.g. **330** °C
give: **100** °C
